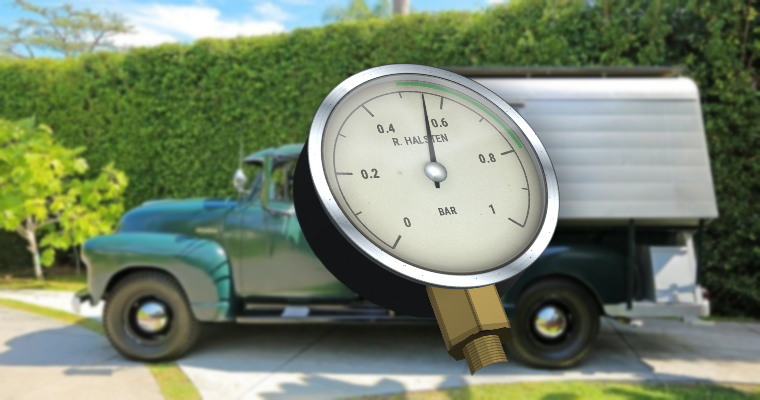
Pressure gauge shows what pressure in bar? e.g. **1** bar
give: **0.55** bar
